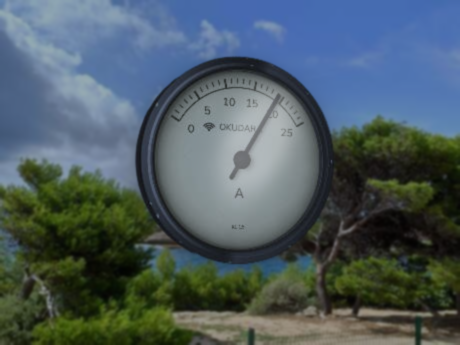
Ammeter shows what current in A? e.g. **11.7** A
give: **19** A
